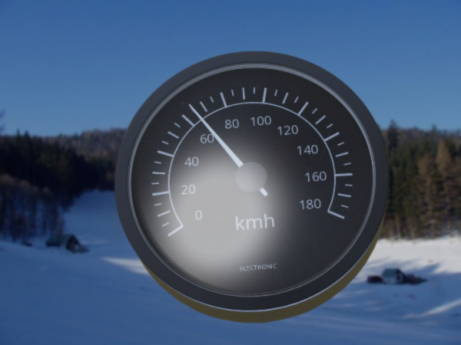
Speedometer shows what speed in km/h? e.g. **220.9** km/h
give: **65** km/h
